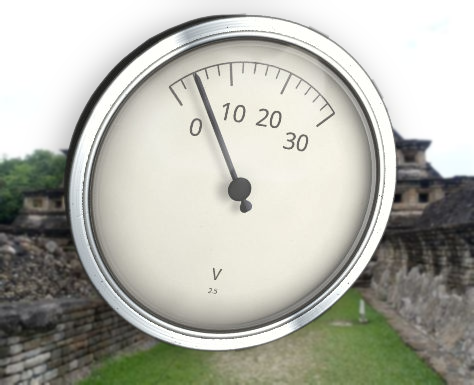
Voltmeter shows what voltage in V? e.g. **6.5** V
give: **4** V
